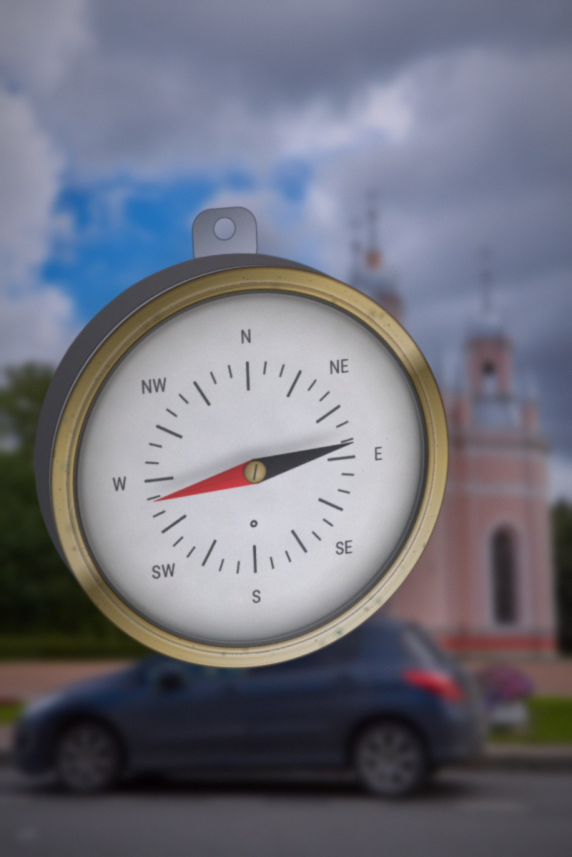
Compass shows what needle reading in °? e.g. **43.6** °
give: **260** °
